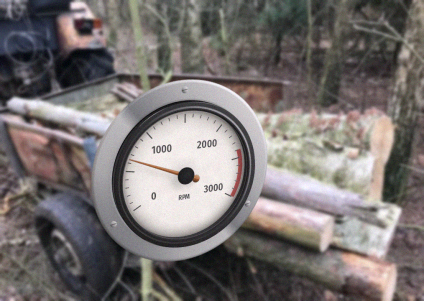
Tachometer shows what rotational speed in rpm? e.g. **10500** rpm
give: **650** rpm
